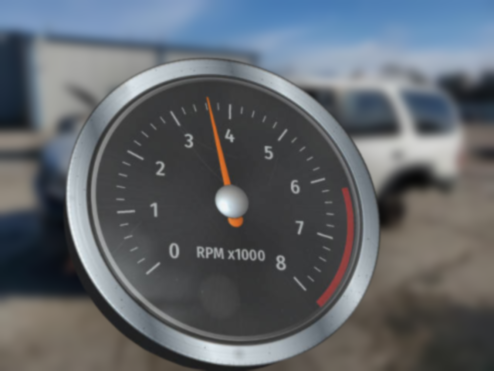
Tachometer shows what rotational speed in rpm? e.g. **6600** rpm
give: **3600** rpm
